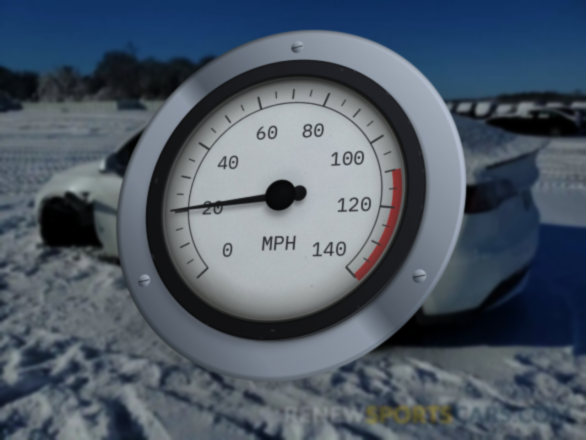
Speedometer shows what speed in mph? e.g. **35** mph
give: **20** mph
